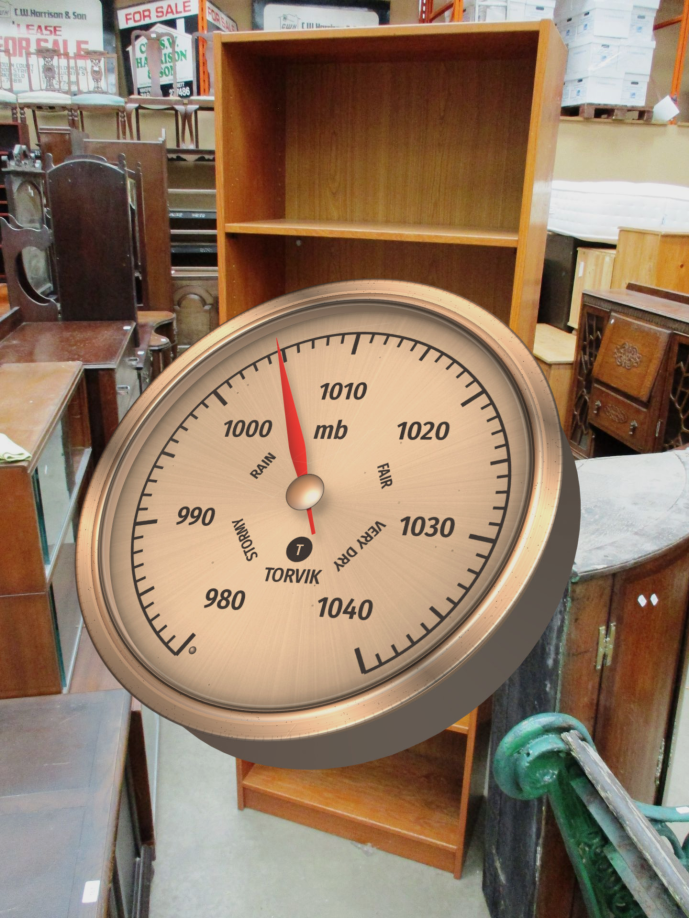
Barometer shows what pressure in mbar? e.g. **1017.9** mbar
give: **1005** mbar
